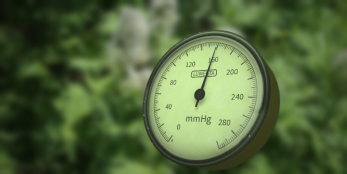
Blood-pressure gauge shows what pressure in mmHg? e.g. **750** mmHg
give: **160** mmHg
